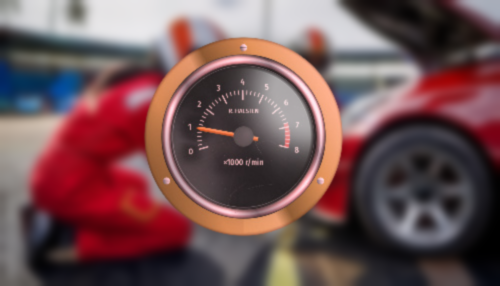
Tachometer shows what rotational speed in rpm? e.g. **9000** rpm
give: **1000** rpm
